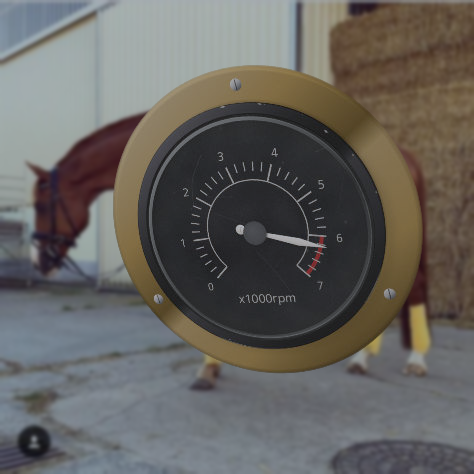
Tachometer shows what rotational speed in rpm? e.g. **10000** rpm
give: **6200** rpm
